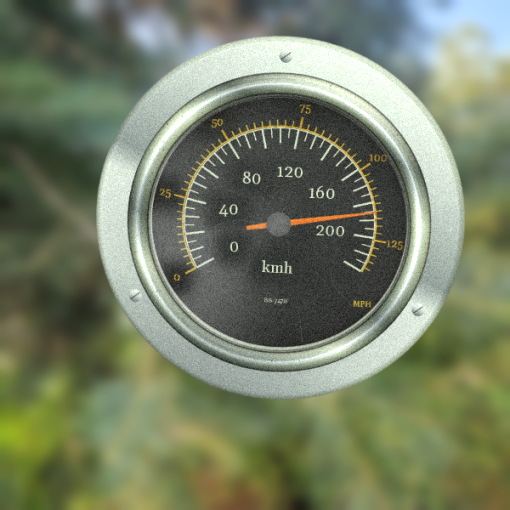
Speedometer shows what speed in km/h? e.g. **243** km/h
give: **185** km/h
